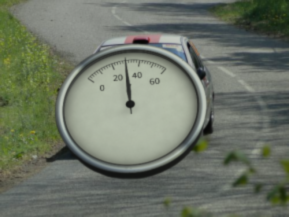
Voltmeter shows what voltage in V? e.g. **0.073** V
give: **30** V
